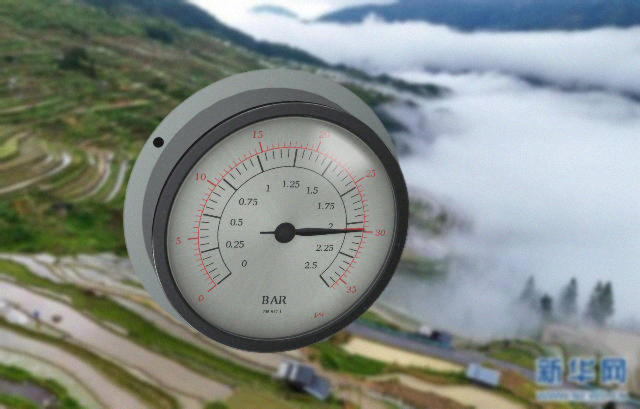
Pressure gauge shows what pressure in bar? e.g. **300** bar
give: **2.05** bar
